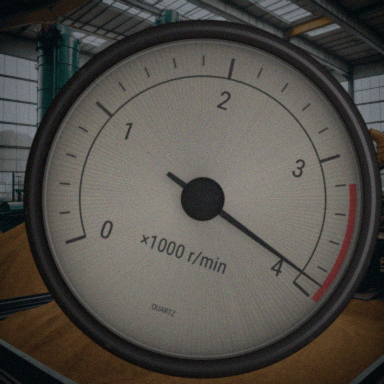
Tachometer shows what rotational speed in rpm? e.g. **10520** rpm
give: **3900** rpm
